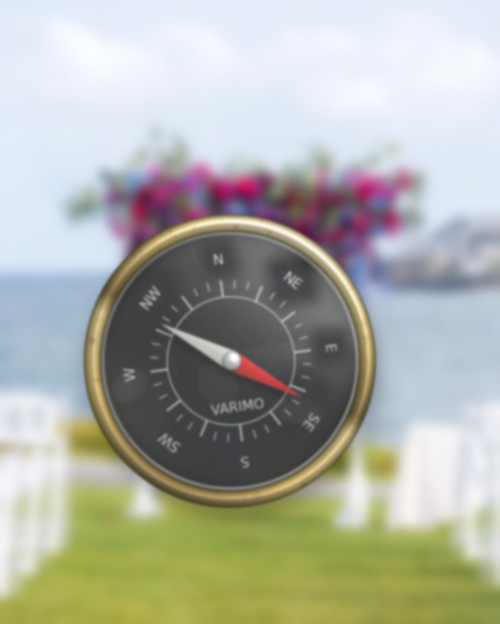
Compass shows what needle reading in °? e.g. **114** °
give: **125** °
